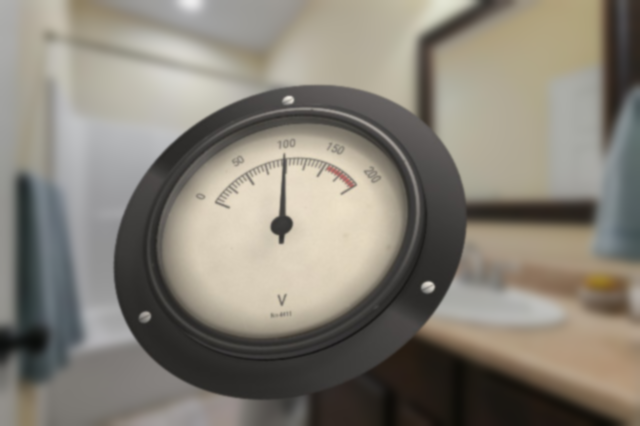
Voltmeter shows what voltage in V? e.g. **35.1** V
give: **100** V
